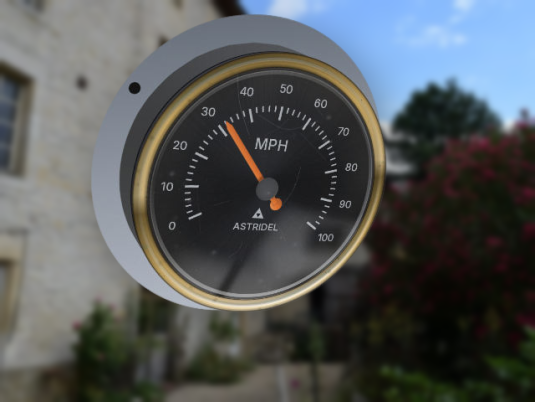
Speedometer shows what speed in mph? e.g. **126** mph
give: **32** mph
